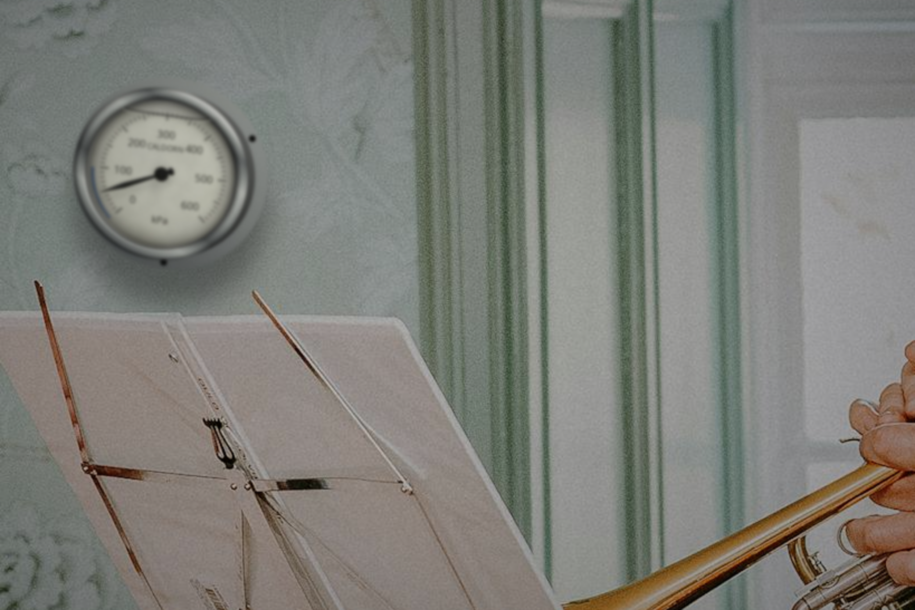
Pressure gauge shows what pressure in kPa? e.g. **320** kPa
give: **50** kPa
